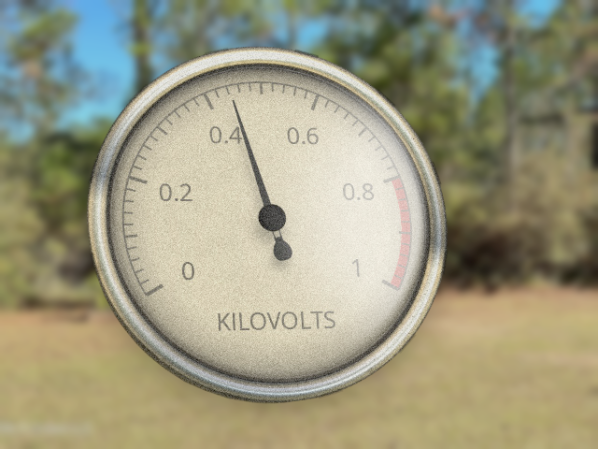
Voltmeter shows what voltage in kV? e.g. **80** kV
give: **0.44** kV
